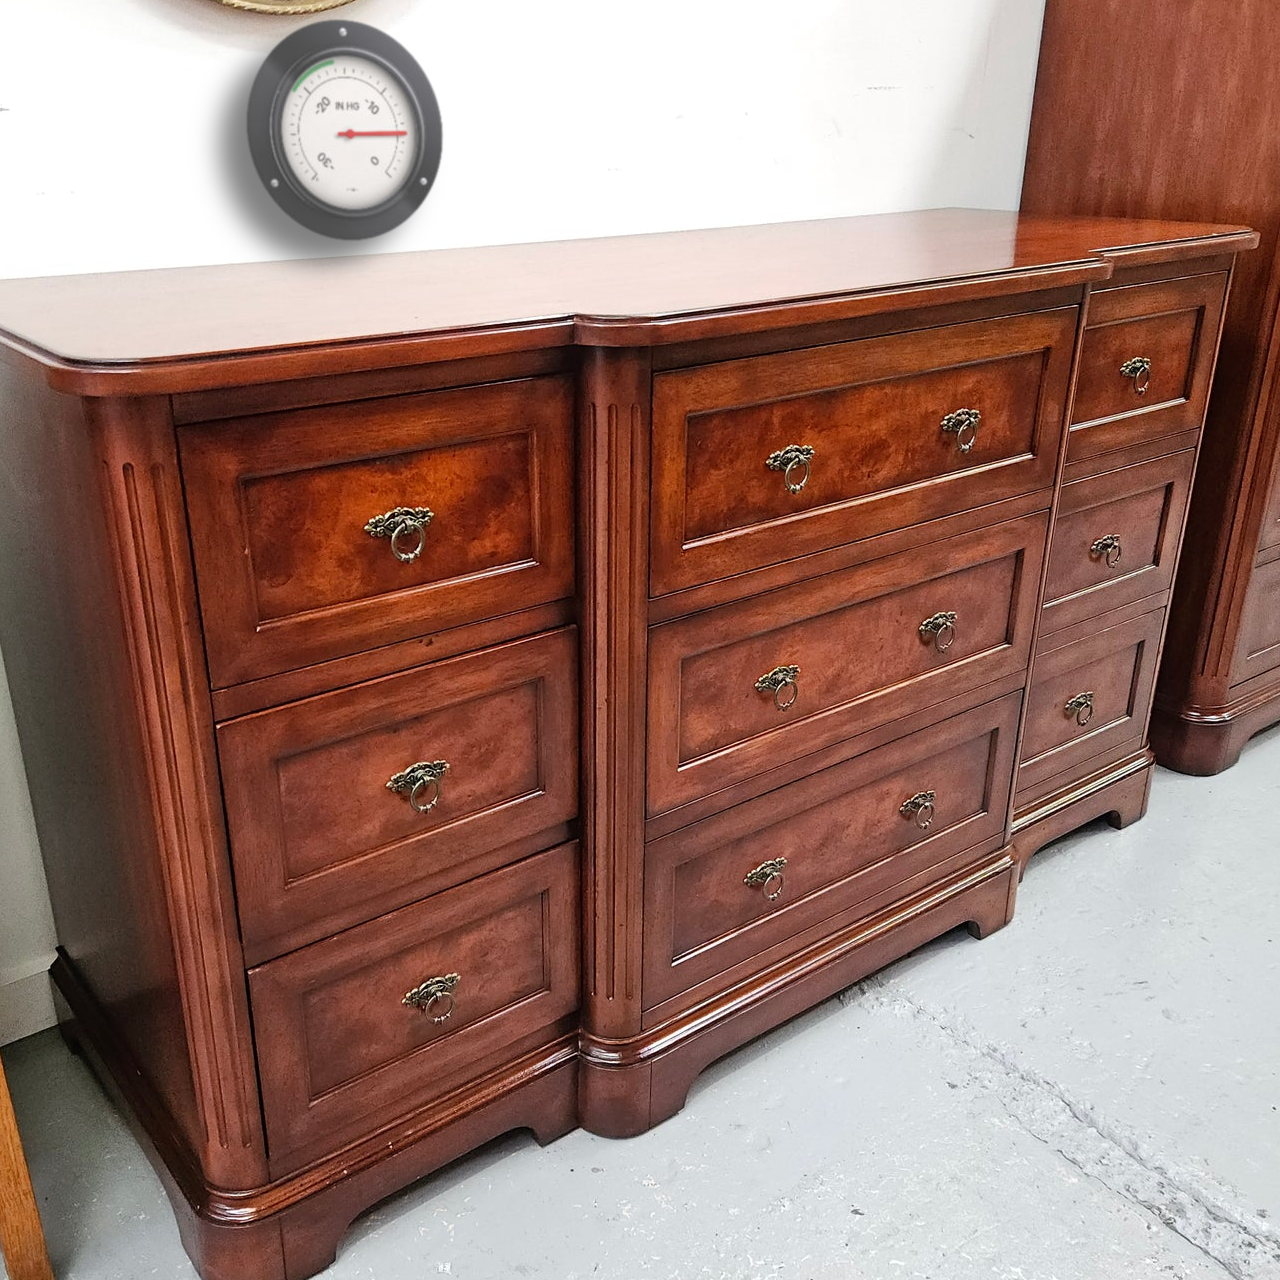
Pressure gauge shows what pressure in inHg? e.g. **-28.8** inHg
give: **-5** inHg
